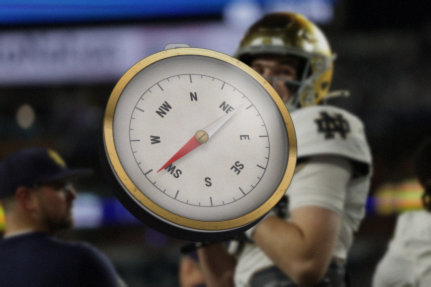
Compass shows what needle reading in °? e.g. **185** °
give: **235** °
